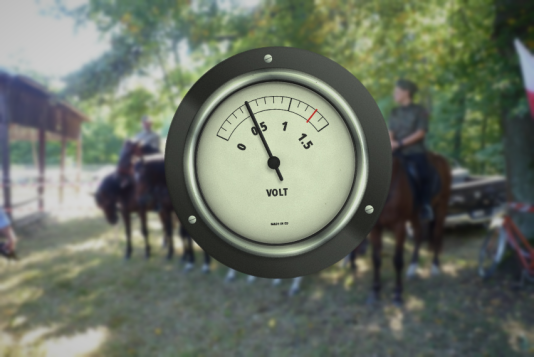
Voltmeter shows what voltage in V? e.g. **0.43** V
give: **0.5** V
